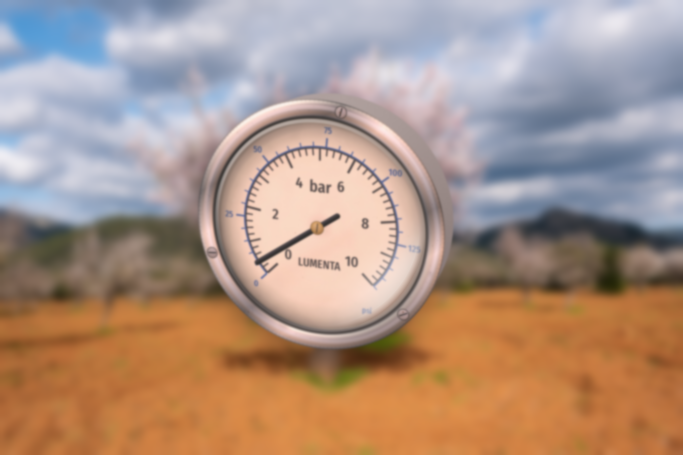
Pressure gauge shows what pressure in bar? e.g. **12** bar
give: **0.4** bar
